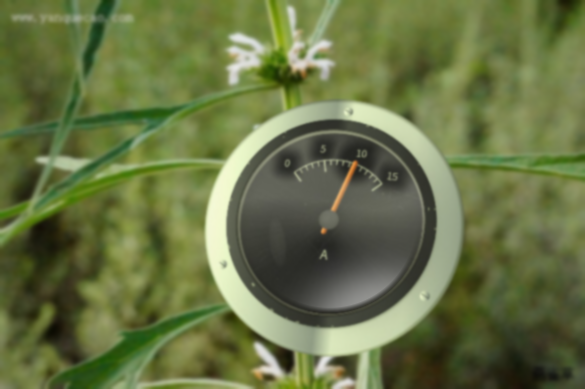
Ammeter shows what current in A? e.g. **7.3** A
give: **10** A
